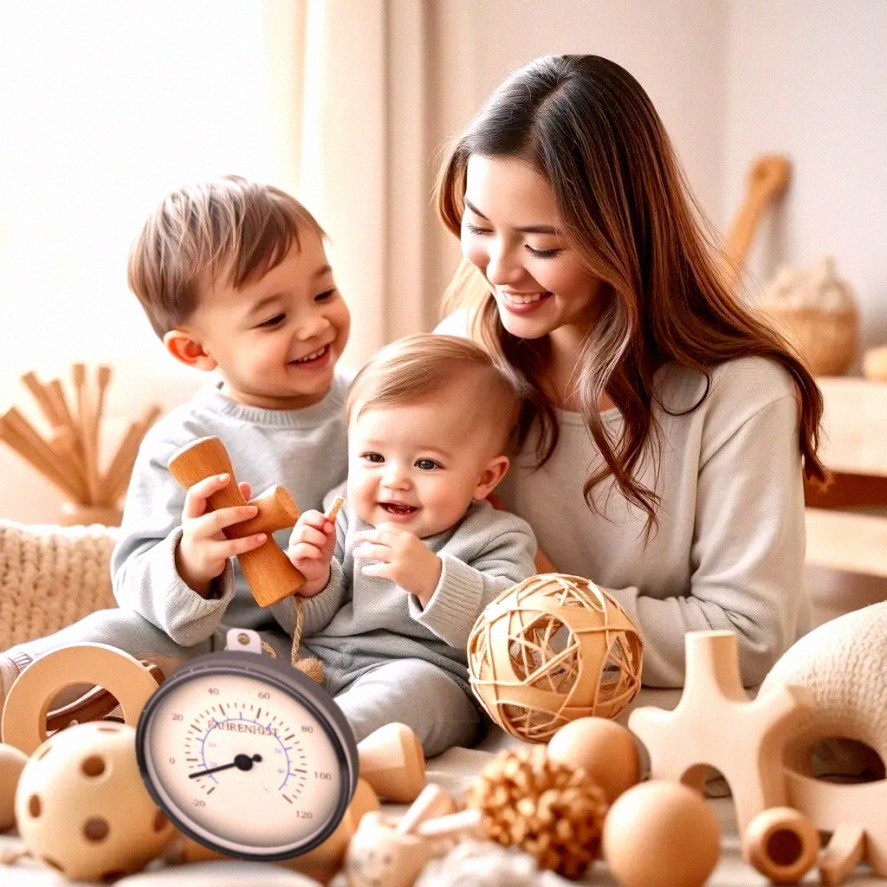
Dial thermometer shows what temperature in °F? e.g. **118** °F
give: **-8** °F
